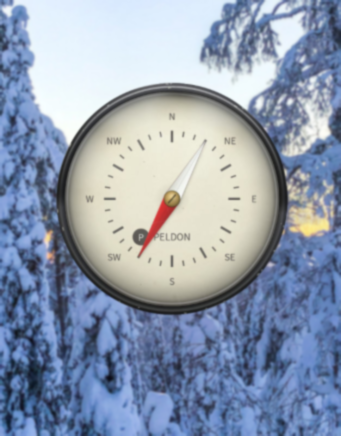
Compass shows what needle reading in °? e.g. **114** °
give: **210** °
